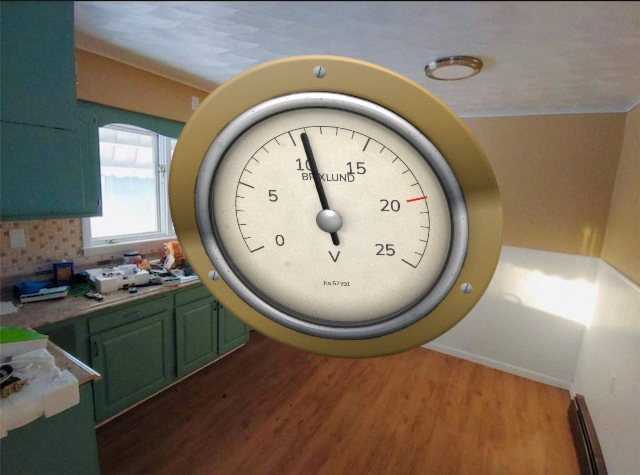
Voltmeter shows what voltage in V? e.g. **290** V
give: **11** V
